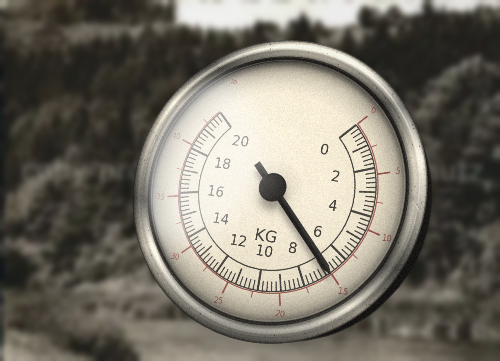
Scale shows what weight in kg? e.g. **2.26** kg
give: **6.8** kg
